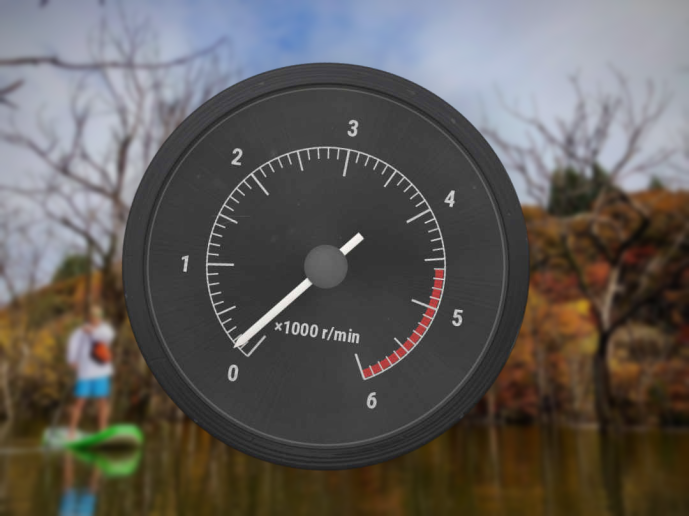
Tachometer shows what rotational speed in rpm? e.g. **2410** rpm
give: **150** rpm
